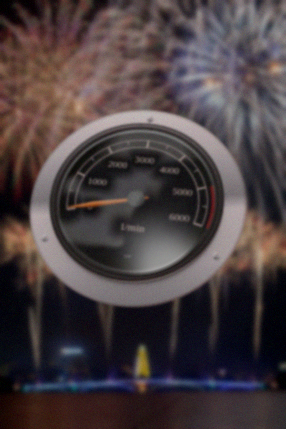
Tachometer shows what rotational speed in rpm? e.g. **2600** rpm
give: **0** rpm
